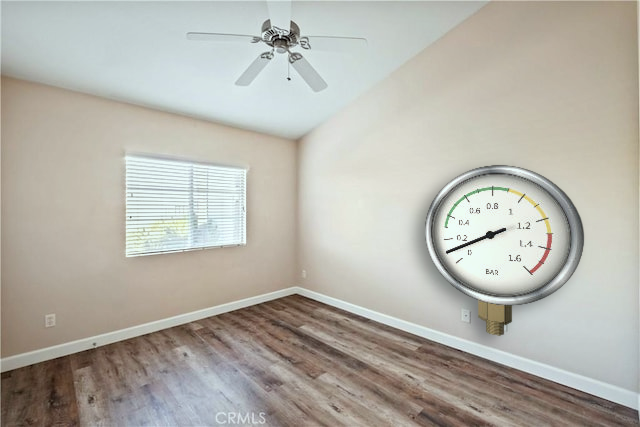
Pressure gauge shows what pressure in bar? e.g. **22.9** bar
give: **0.1** bar
